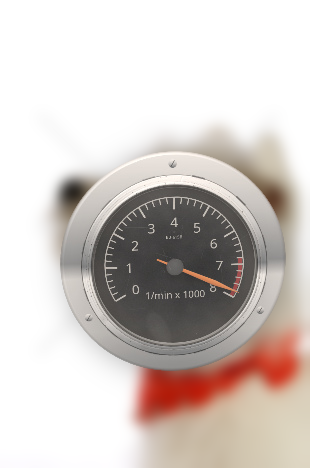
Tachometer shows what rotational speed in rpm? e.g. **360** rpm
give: **7800** rpm
